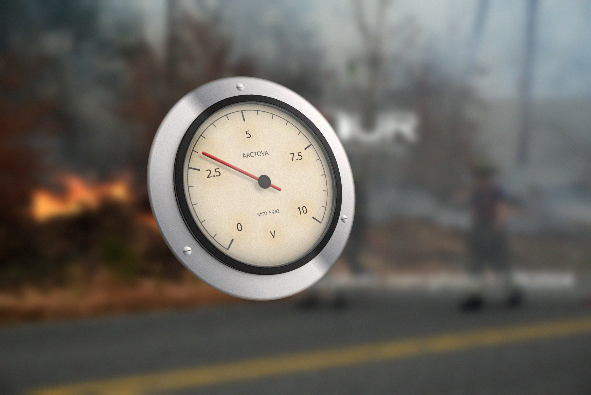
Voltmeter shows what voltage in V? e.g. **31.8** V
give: **3** V
